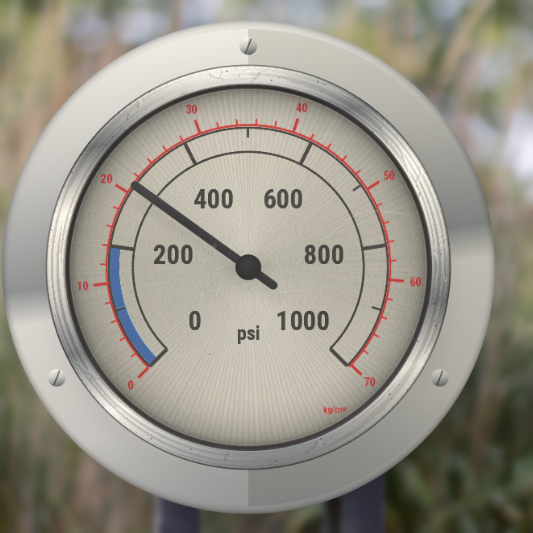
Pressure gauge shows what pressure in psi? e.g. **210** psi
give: **300** psi
